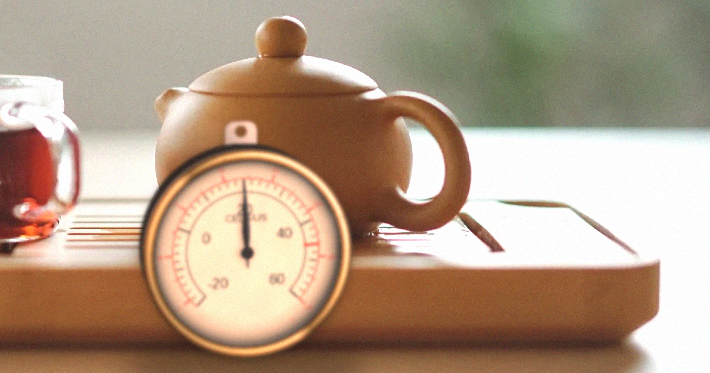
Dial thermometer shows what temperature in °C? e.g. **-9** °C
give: **20** °C
